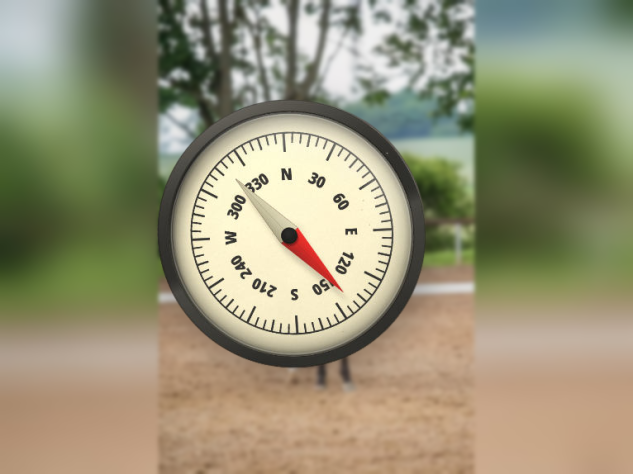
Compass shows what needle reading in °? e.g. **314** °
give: **140** °
